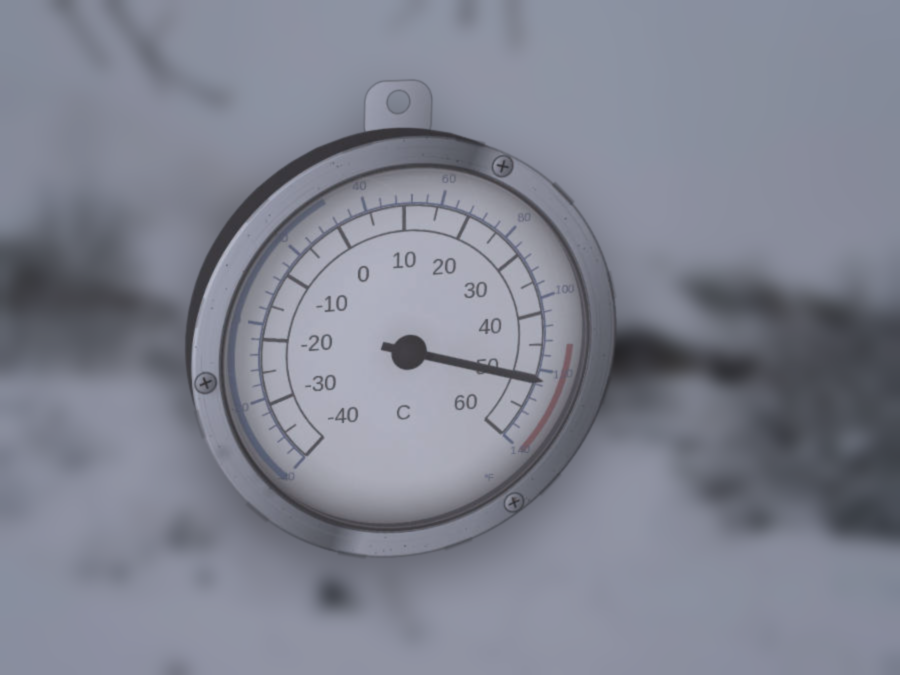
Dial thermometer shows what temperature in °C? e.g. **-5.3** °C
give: **50** °C
